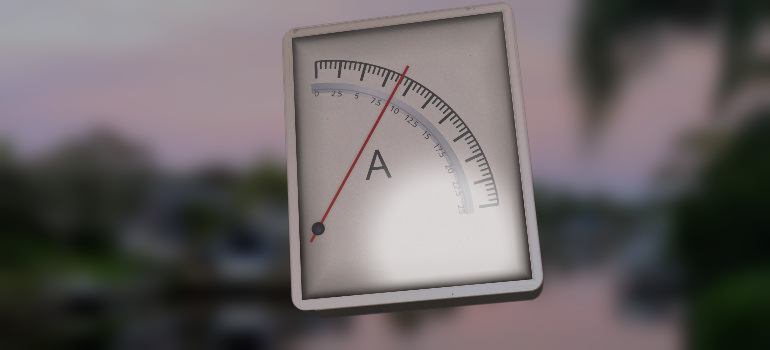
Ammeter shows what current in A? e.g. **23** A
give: **9** A
